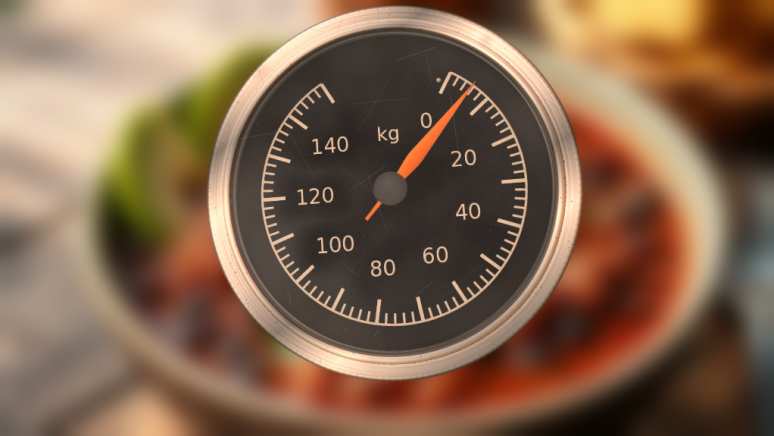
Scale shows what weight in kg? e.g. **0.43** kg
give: **6** kg
